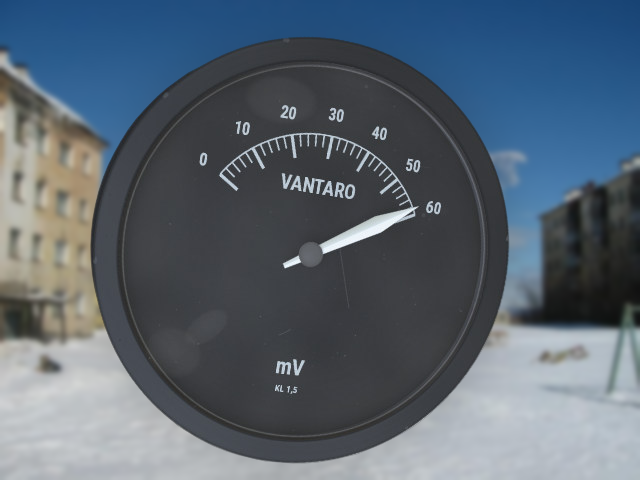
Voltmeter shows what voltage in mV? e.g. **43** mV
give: **58** mV
